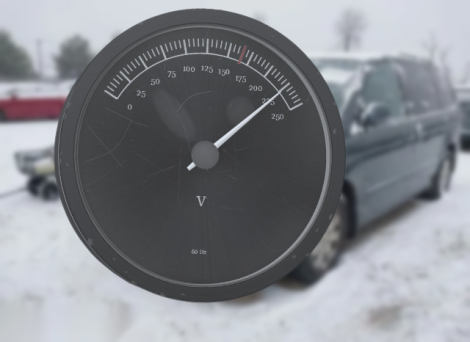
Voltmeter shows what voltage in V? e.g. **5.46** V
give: **225** V
